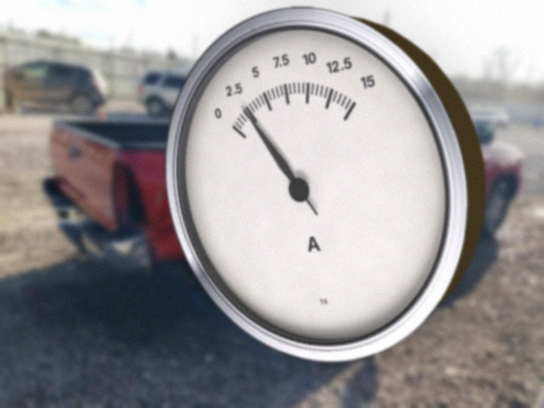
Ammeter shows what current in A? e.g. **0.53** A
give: **2.5** A
